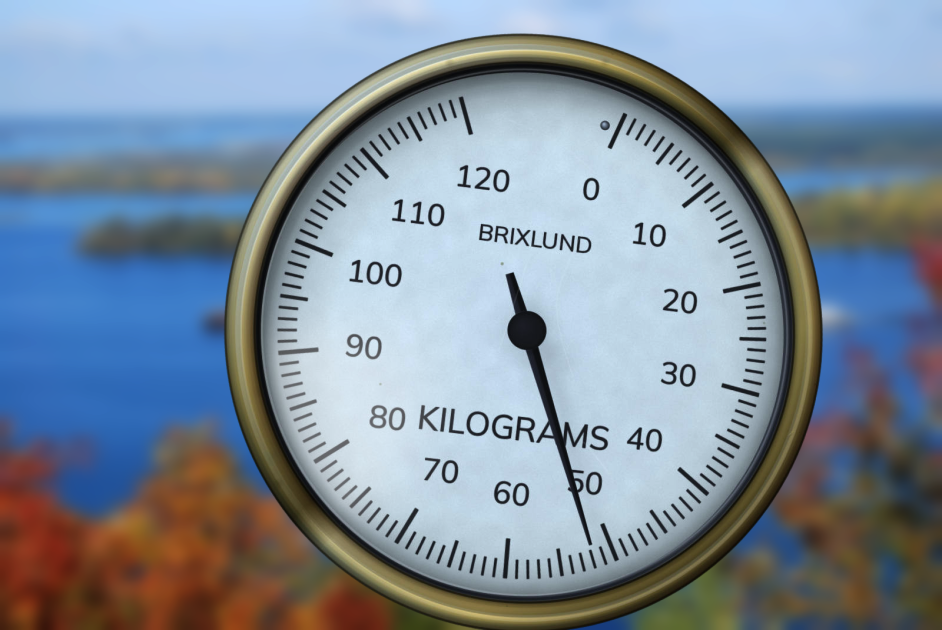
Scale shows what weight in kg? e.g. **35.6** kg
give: **52** kg
